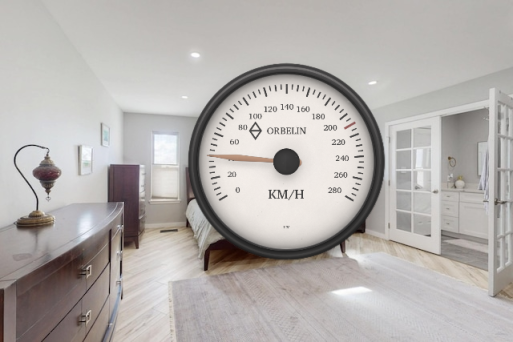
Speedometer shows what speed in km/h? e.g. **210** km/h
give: **40** km/h
